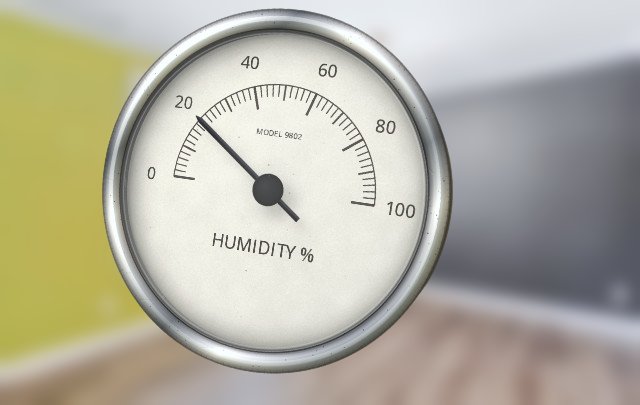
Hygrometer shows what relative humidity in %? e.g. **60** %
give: **20** %
